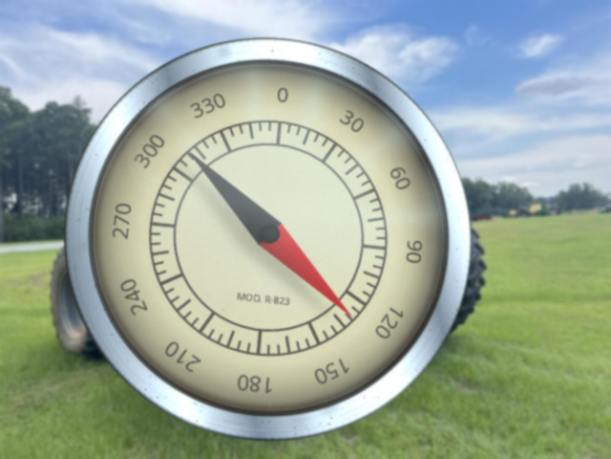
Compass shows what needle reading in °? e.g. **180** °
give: **130** °
